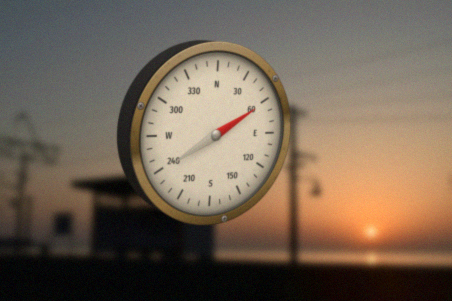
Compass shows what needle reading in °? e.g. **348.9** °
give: **60** °
